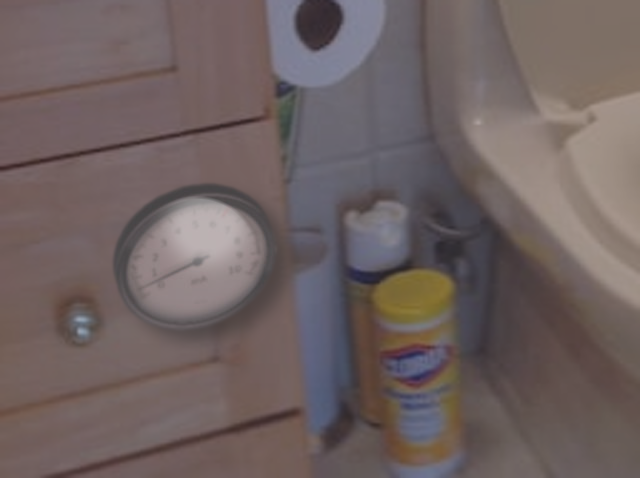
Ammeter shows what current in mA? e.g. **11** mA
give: **0.5** mA
